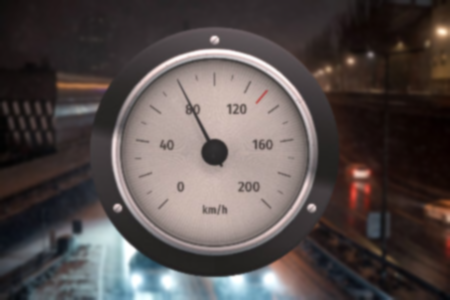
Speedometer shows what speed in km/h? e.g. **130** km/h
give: **80** km/h
